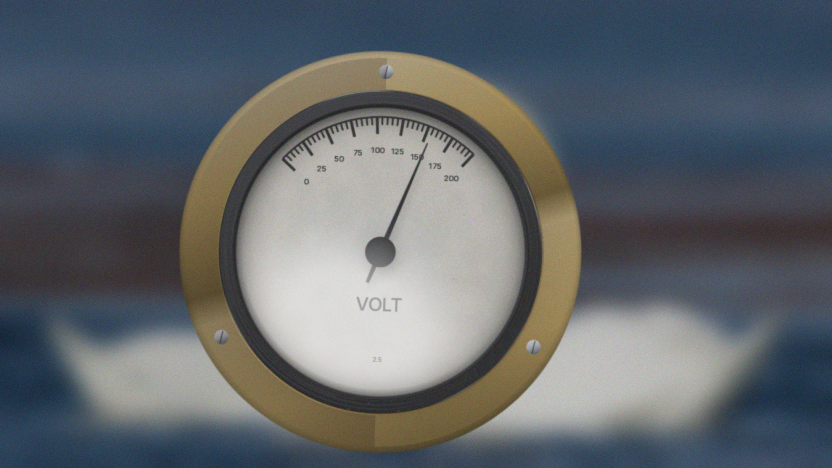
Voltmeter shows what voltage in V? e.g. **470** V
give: **155** V
